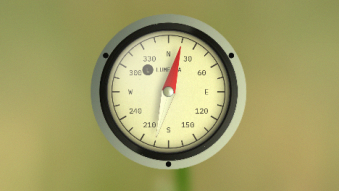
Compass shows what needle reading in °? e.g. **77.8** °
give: **15** °
